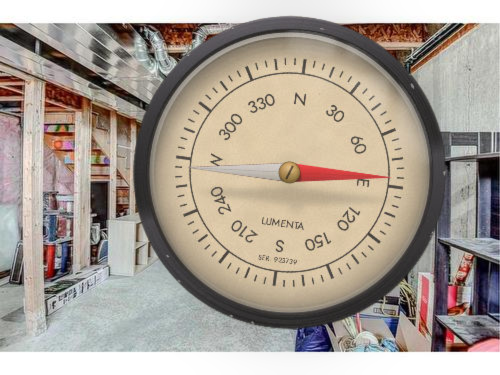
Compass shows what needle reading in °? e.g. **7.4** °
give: **85** °
